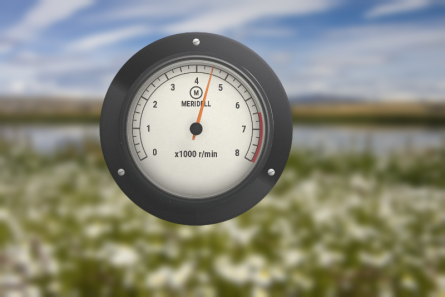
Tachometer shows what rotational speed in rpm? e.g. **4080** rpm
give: **4500** rpm
